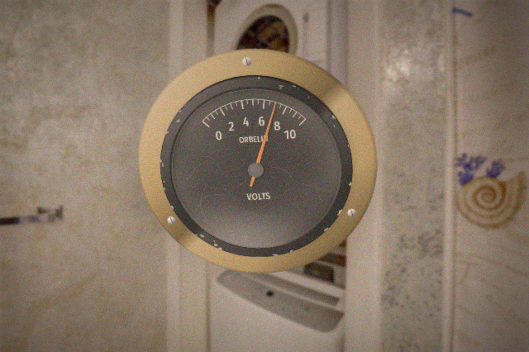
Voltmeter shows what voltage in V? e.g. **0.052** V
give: **7** V
